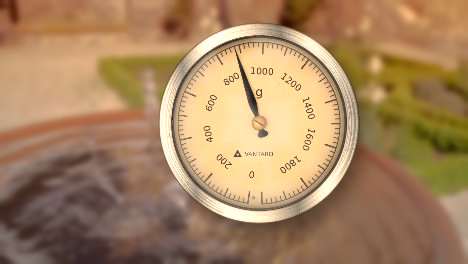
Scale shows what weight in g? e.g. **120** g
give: **880** g
